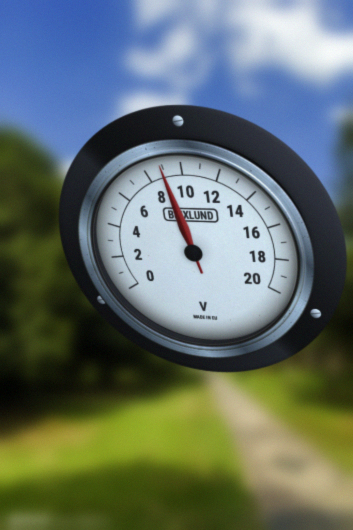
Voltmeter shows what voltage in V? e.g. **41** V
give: **9** V
